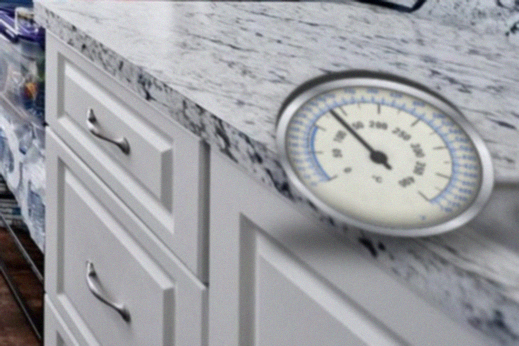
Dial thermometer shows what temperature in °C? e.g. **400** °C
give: **137.5** °C
